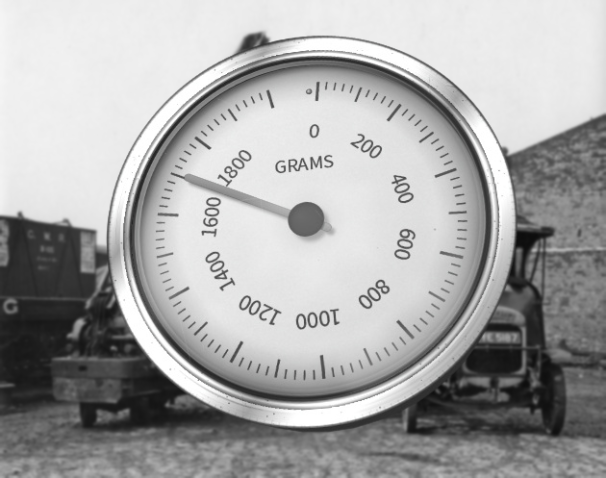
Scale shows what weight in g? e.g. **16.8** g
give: **1700** g
